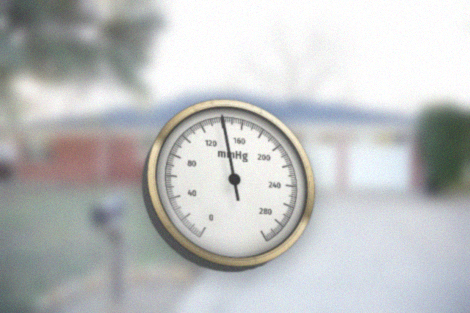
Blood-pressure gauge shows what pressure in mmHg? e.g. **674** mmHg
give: **140** mmHg
